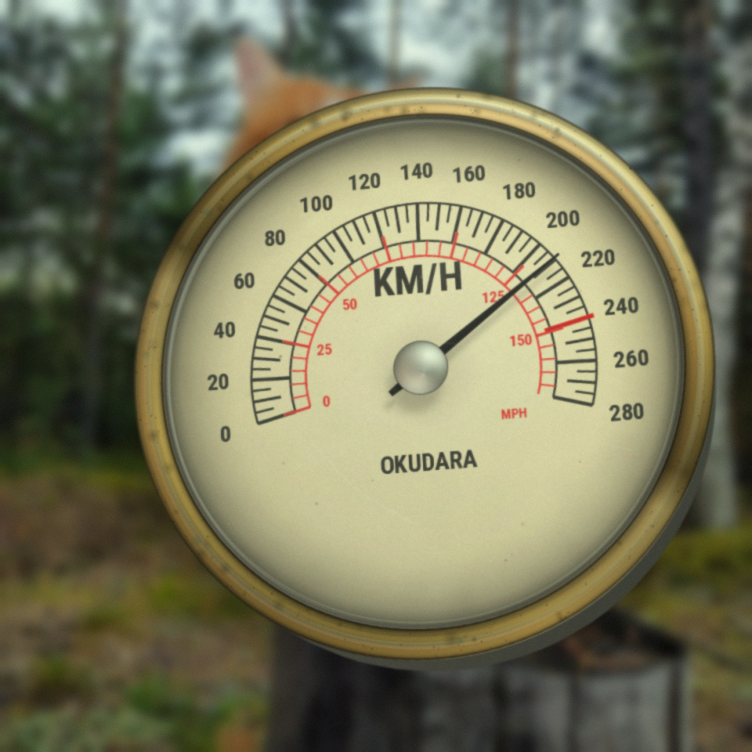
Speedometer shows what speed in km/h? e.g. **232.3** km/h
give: **210** km/h
